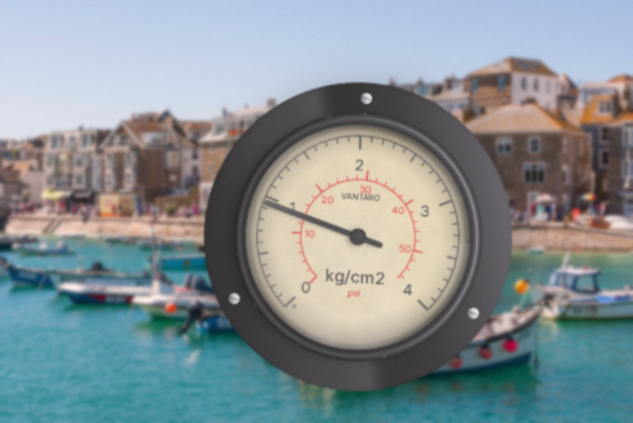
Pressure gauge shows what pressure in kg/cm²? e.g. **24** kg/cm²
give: **0.95** kg/cm²
